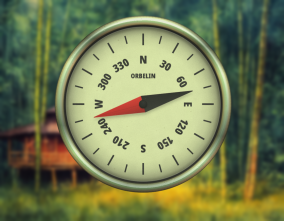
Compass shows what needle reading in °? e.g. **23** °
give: **255** °
